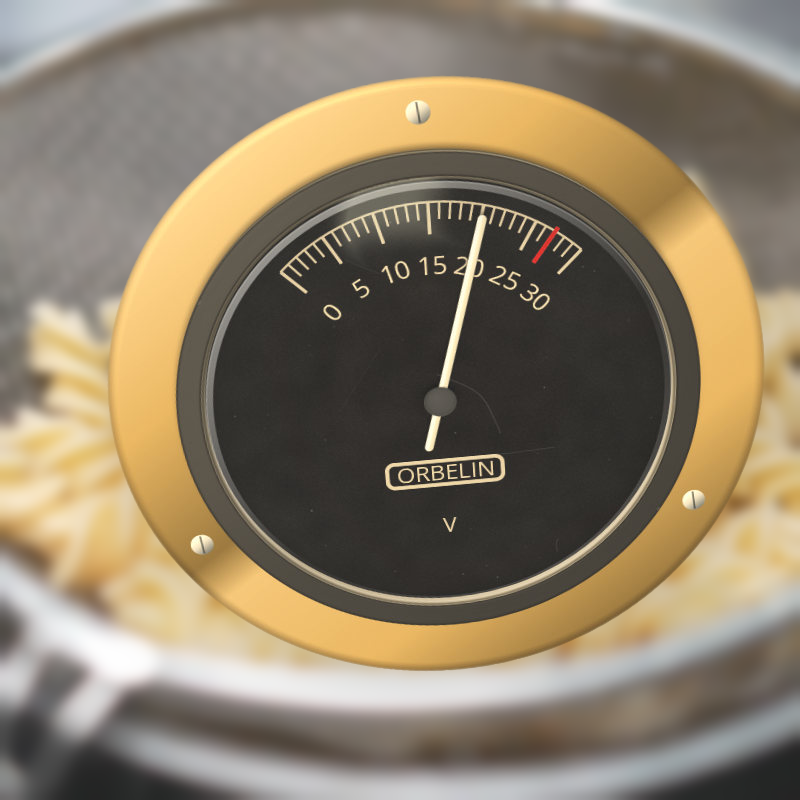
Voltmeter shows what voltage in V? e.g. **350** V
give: **20** V
